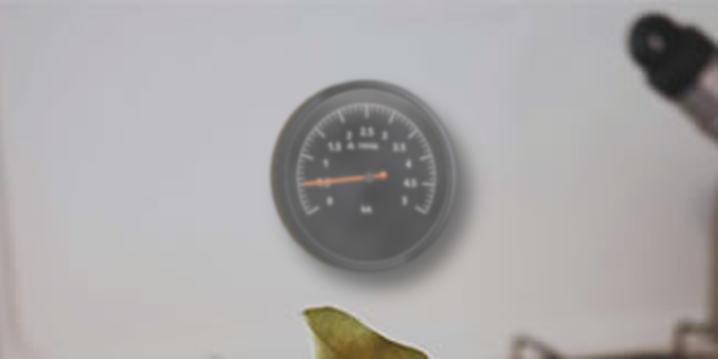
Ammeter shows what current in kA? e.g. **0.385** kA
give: **0.5** kA
